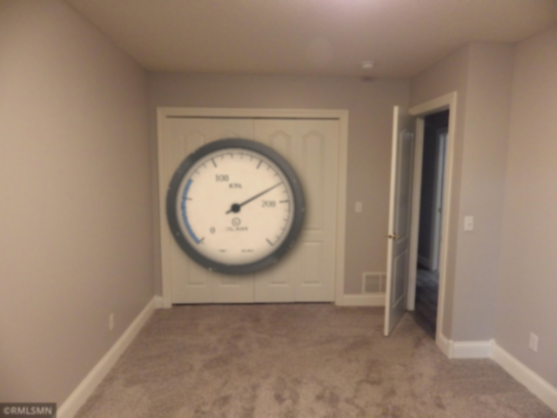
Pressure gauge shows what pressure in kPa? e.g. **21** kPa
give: **180** kPa
